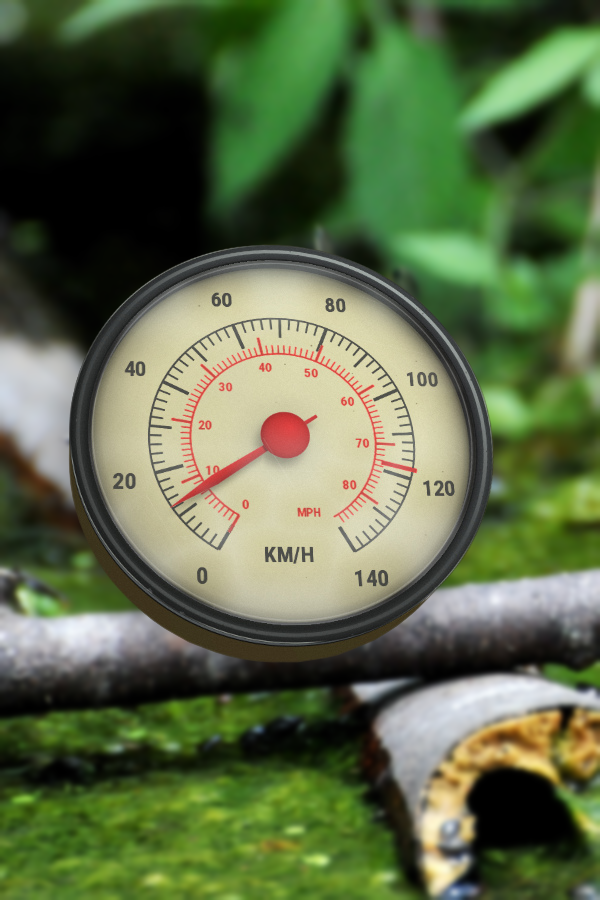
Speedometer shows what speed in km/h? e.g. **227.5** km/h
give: **12** km/h
